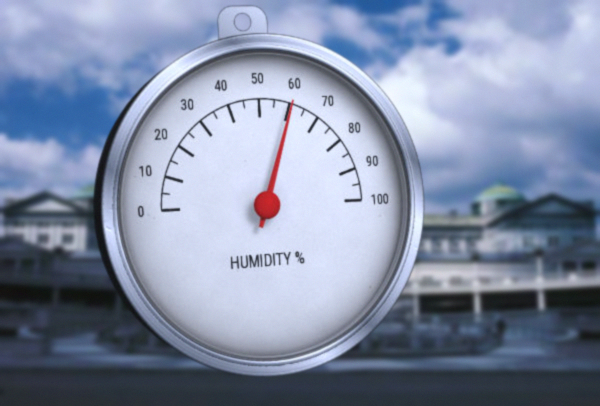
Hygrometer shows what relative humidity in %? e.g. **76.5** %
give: **60** %
